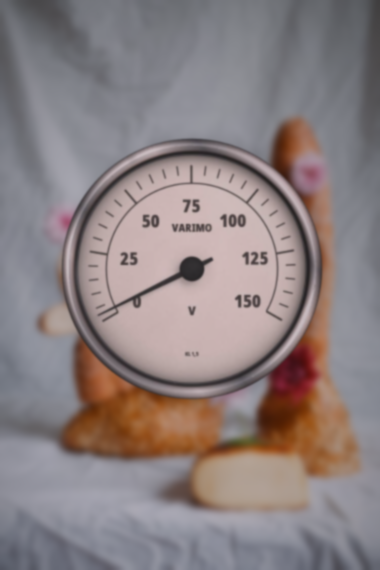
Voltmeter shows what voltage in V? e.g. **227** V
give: **2.5** V
